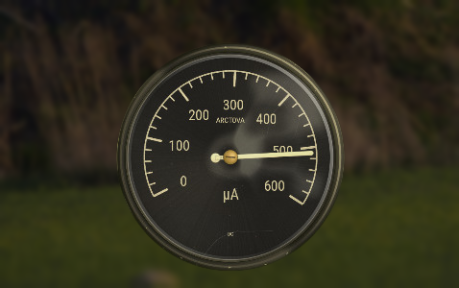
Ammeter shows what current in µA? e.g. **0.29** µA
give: **510** µA
